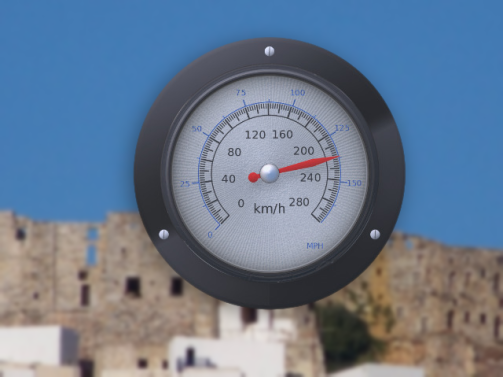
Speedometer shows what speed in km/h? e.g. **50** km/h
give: **220** km/h
